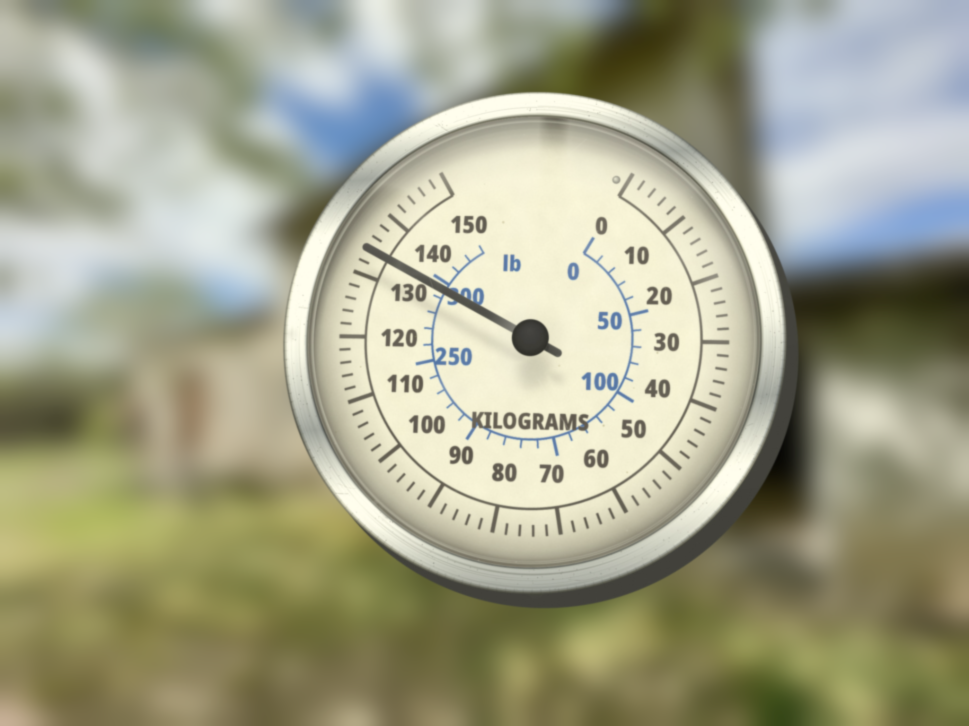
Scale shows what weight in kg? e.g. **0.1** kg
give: **134** kg
